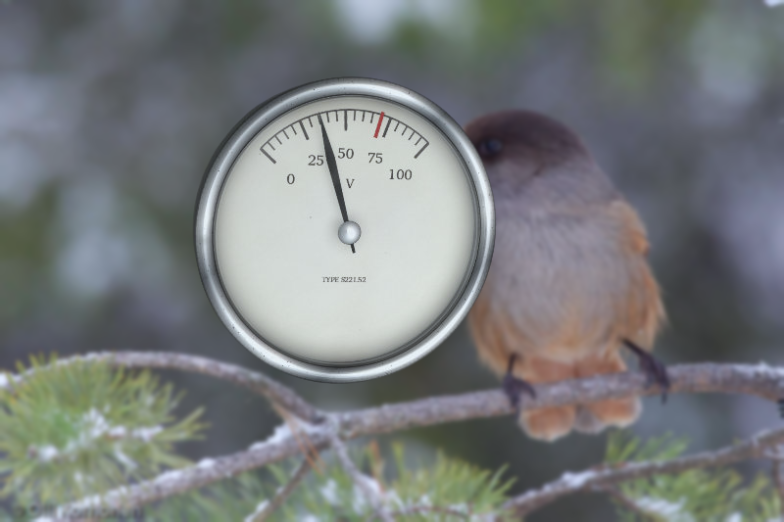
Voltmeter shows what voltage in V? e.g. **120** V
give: **35** V
